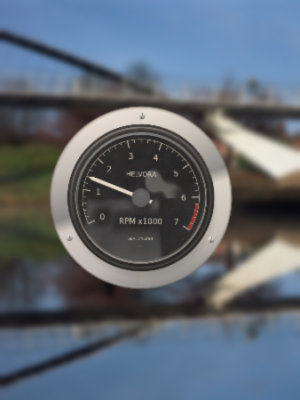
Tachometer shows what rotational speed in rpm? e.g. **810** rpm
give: **1400** rpm
